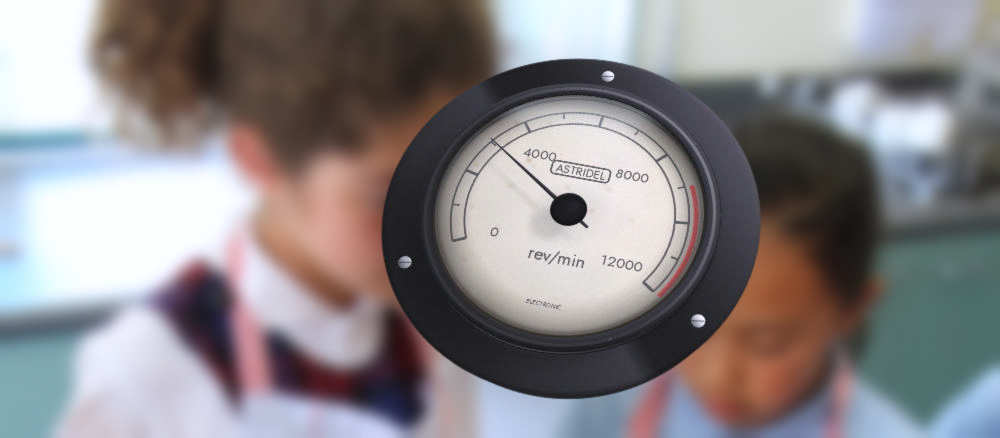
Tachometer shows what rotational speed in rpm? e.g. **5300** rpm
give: **3000** rpm
